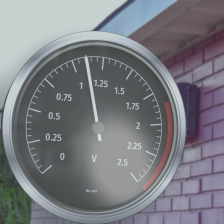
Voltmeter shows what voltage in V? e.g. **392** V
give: **1.1** V
